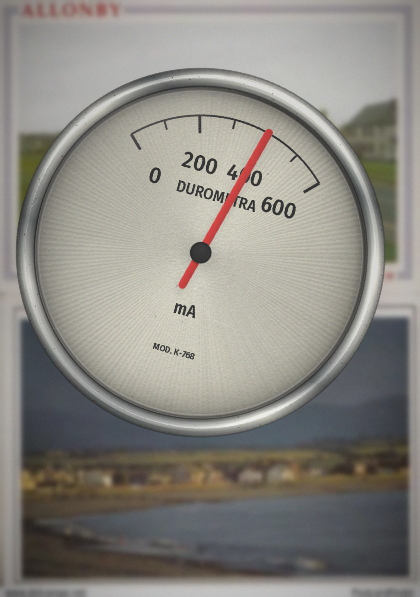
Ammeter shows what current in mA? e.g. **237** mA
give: **400** mA
